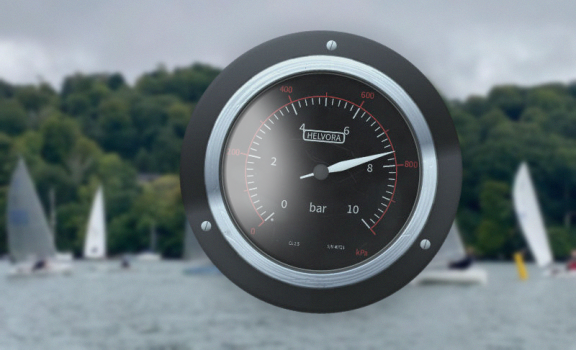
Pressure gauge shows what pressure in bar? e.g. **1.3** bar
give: **7.6** bar
